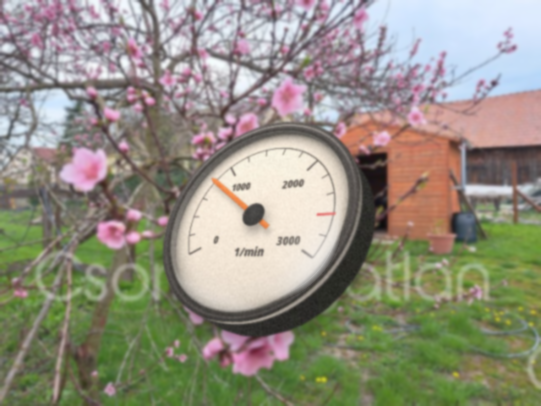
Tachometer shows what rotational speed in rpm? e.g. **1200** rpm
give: **800** rpm
